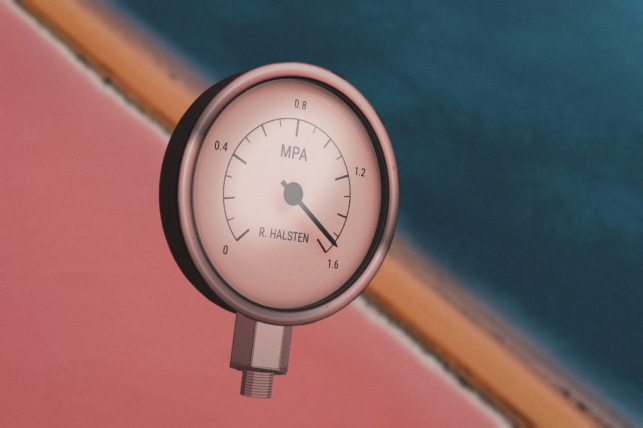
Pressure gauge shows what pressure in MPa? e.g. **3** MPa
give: **1.55** MPa
